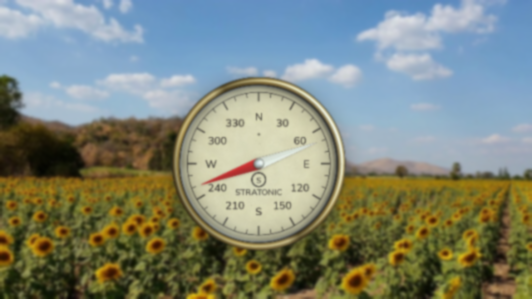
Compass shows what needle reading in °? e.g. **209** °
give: **250** °
